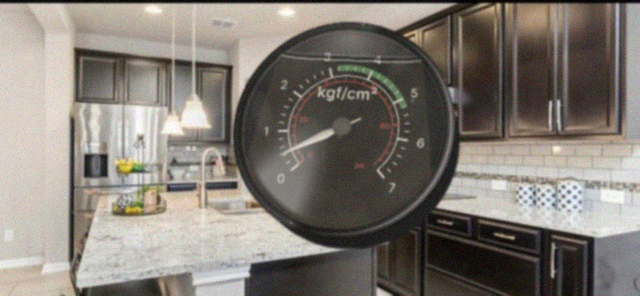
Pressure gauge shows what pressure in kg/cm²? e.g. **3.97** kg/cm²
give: **0.4** kg/cm²
